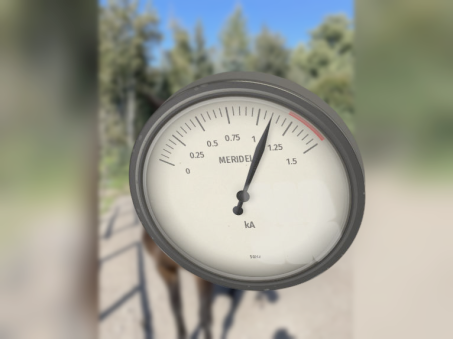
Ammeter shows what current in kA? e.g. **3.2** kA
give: **1.1** kA
